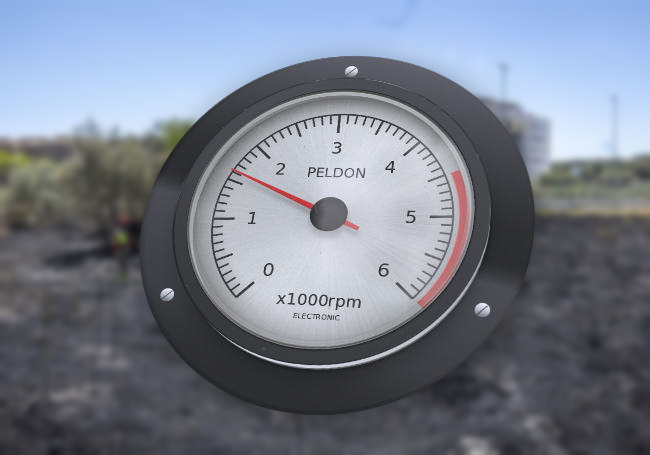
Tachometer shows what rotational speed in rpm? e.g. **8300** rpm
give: **1600** rpm
